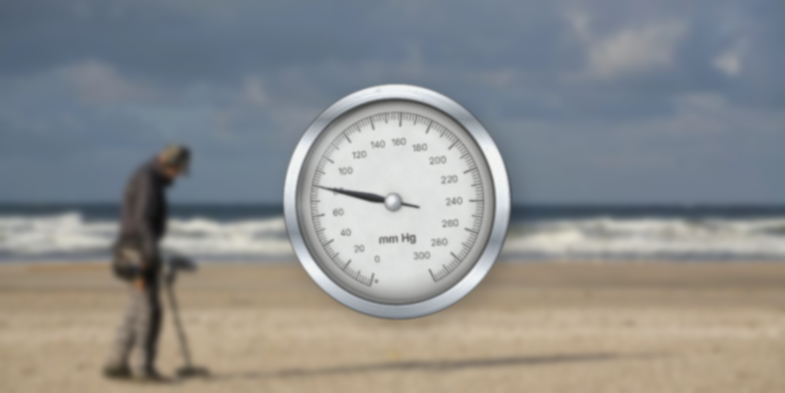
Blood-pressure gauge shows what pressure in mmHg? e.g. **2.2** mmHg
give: **80** mmHg
